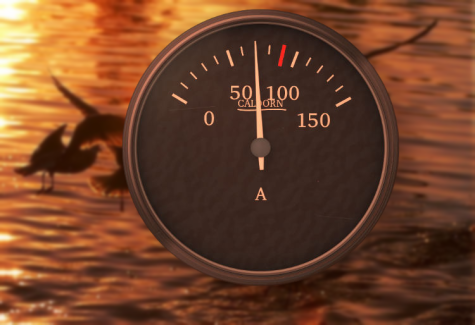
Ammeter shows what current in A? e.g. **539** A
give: **70** A
